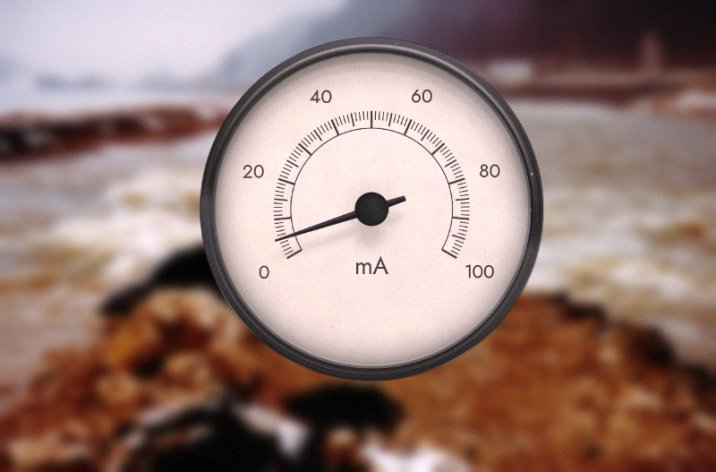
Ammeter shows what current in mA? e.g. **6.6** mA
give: **5** mA
